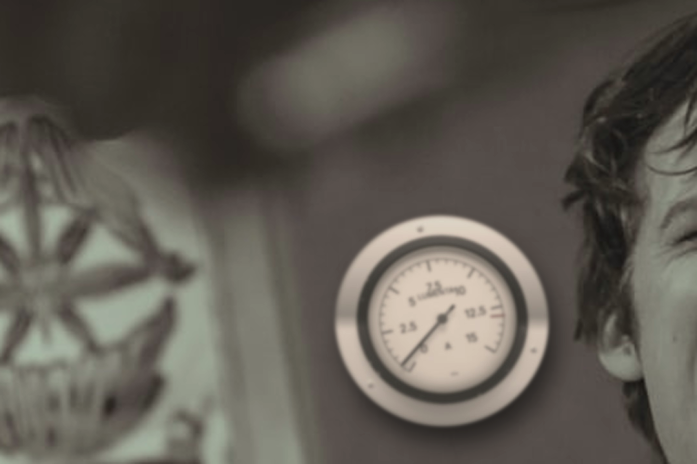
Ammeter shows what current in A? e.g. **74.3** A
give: **0.5** A
